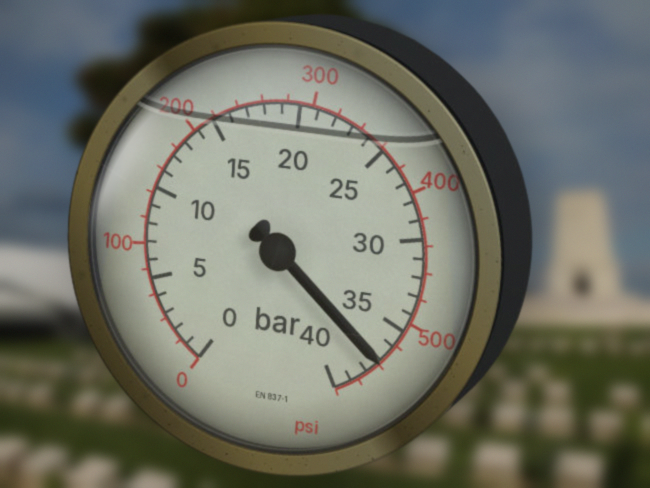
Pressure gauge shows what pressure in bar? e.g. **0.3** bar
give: **37** bar
